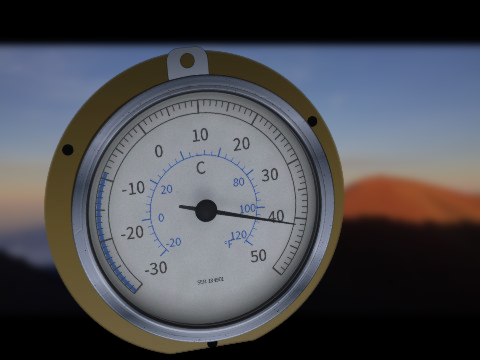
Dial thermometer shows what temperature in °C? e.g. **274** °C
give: **41** °C
